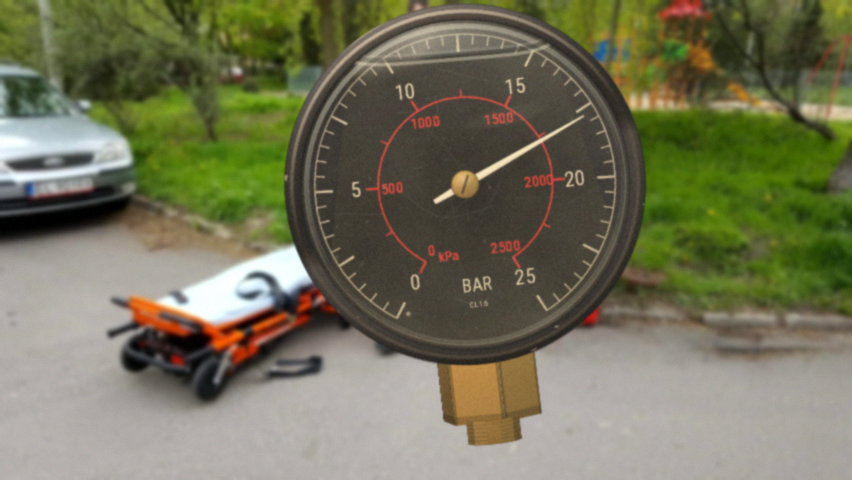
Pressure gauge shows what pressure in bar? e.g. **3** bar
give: **17.75** bar
